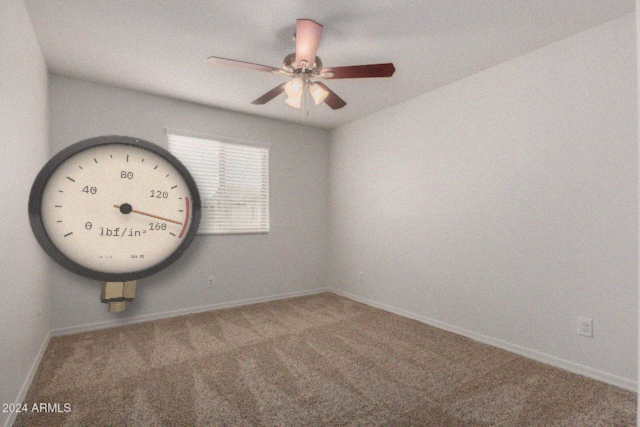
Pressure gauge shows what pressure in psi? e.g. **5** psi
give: **150** psi
